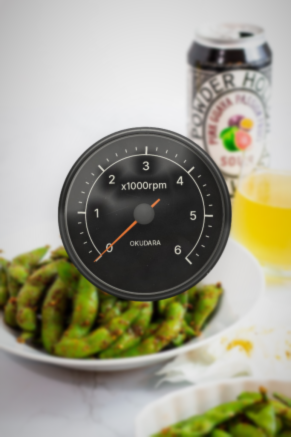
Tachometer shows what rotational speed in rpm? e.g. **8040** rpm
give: **0** rpm
